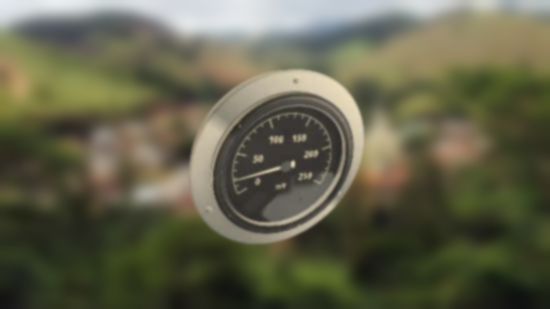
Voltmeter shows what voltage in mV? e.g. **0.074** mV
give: **20** mV
